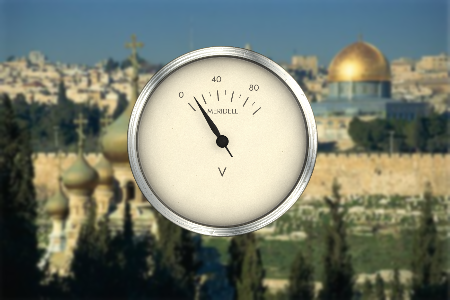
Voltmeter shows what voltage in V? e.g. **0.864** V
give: **10** V
